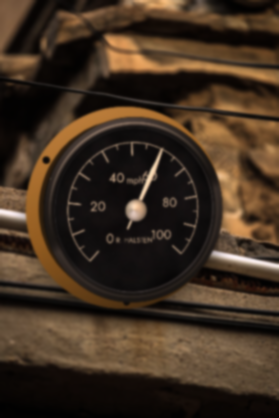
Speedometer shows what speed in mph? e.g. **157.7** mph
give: **60** mph
